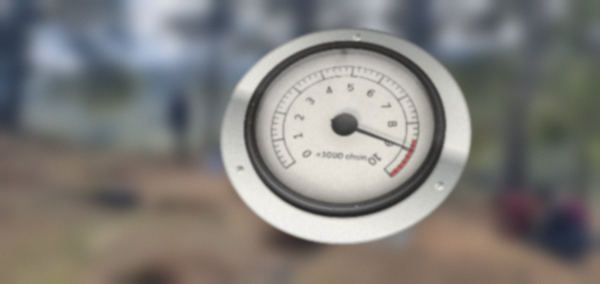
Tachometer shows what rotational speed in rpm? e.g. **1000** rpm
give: **9000** rpm
